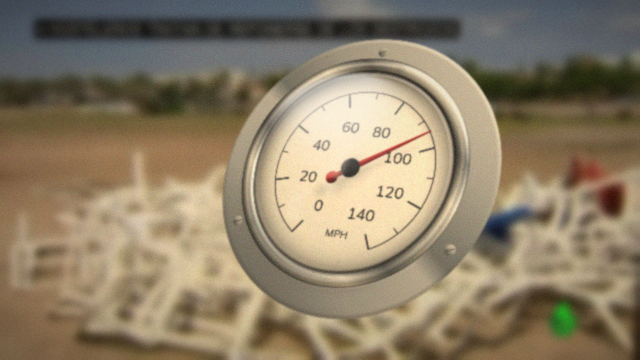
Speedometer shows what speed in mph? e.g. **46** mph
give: **95** mph
